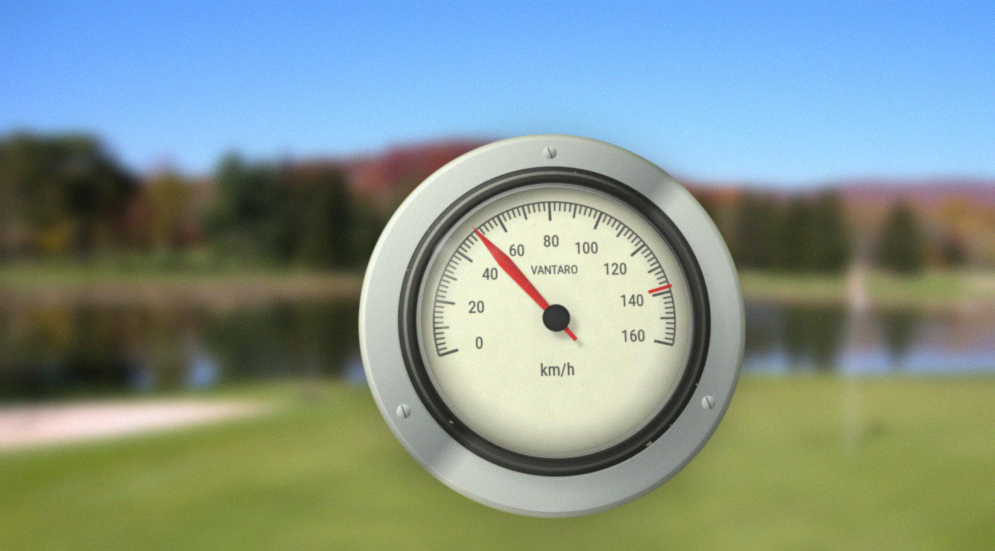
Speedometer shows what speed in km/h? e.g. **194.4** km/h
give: **50** km/h
